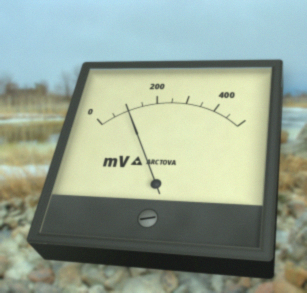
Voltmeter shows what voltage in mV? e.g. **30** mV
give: **100** mV
